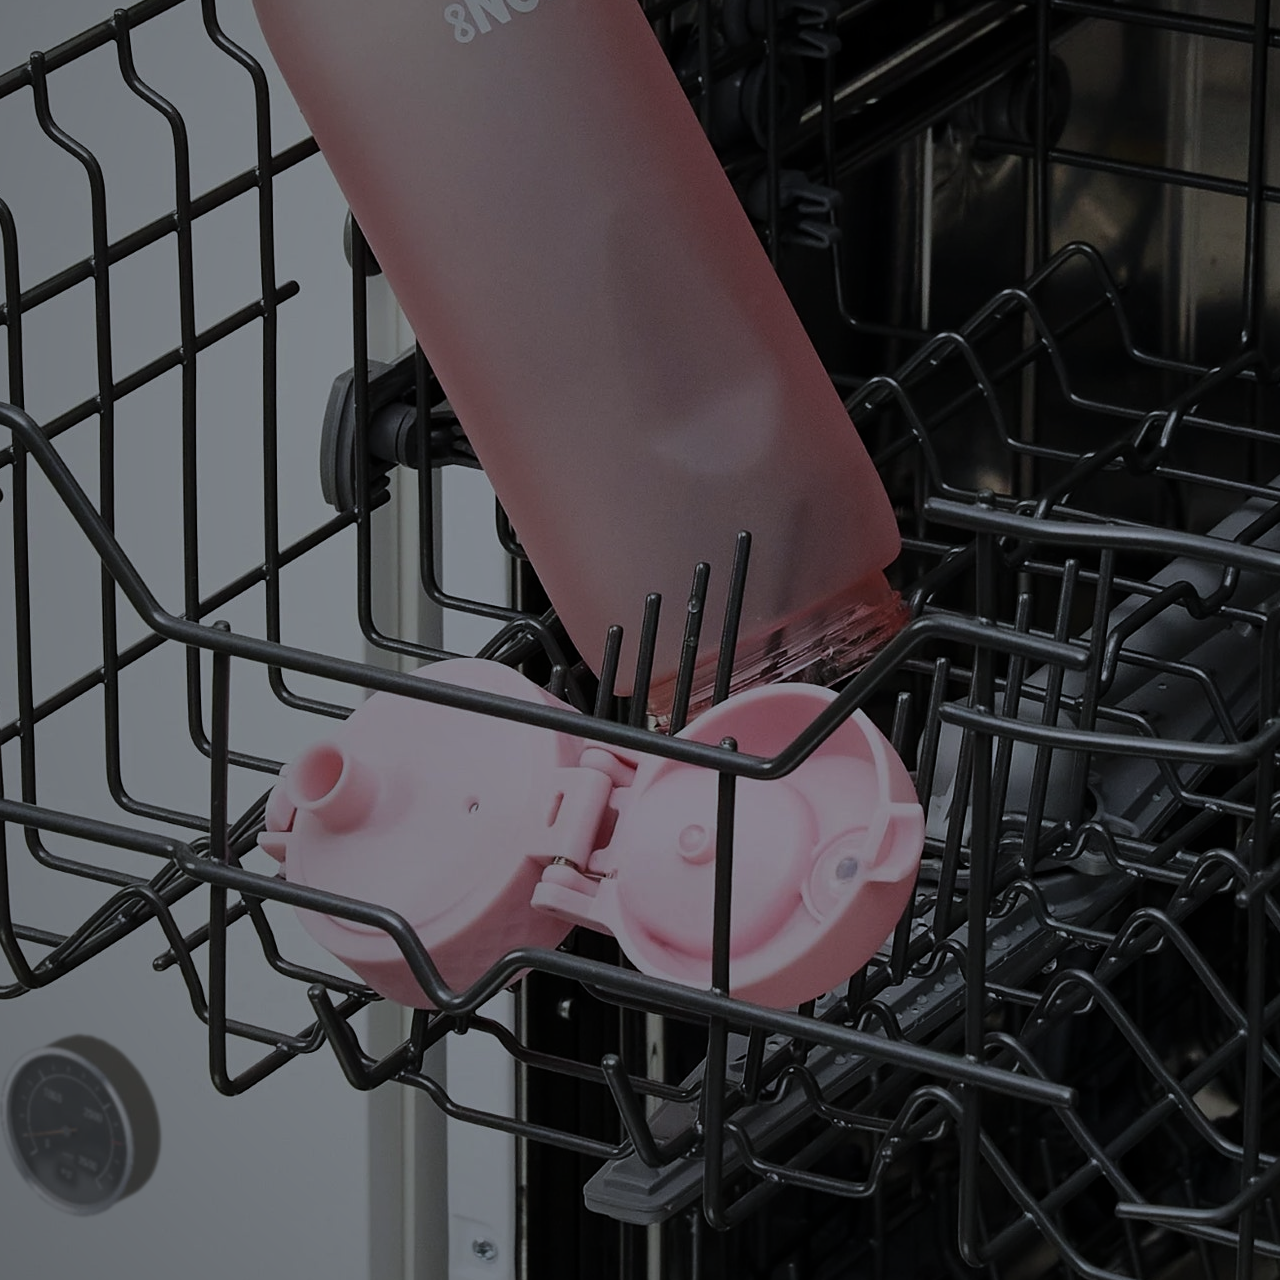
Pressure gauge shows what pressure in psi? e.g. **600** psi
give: **200** psi
